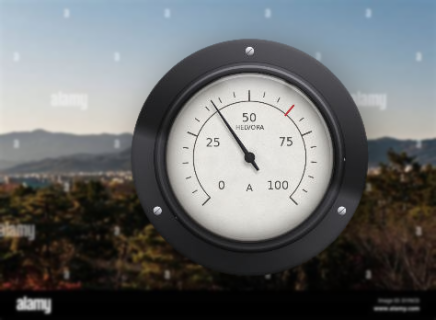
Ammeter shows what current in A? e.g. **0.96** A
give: **37.5** A
